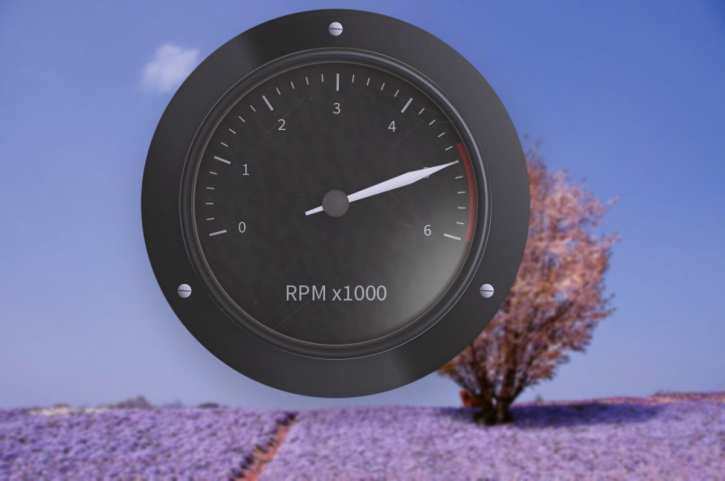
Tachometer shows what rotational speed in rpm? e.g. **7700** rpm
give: **5000** rpm
